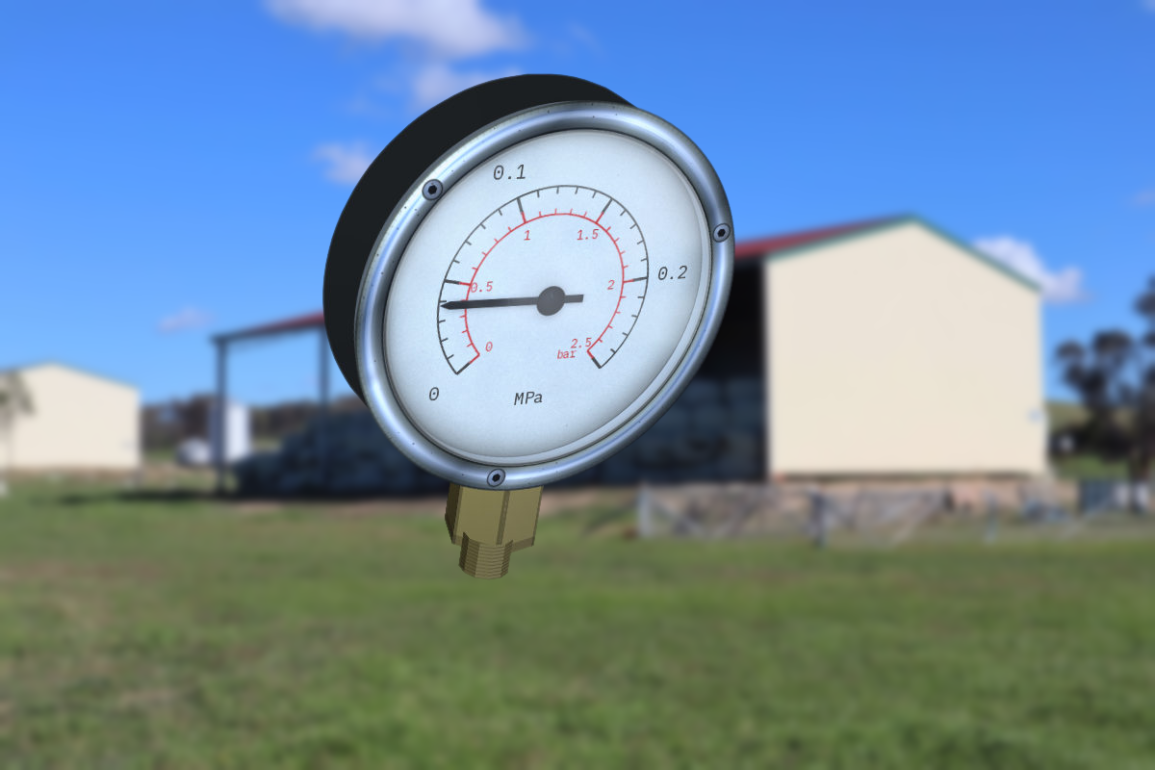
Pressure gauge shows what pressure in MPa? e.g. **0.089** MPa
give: **0.04** MPa
